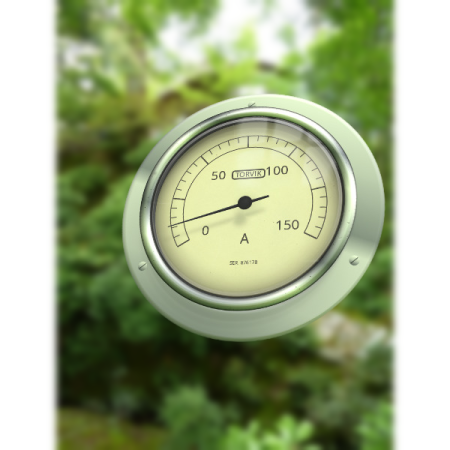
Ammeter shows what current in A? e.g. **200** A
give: **10** A
